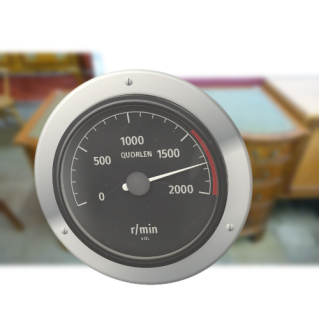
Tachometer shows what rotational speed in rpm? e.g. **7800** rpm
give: **1750** rpm
